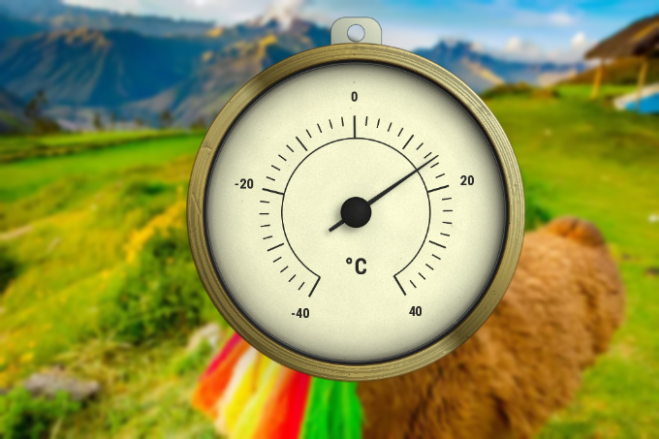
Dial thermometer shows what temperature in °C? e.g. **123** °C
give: **15** °C
